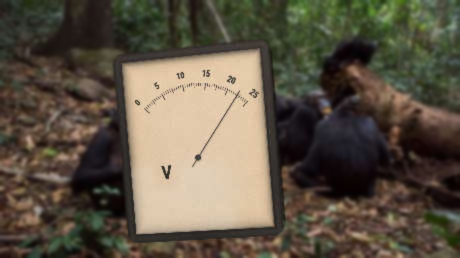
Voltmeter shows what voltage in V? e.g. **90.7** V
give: **22.5** V
